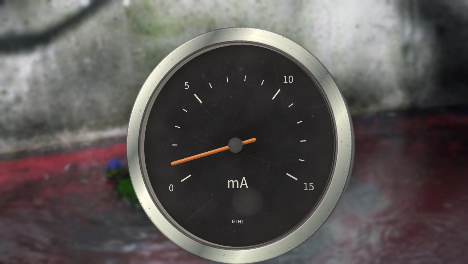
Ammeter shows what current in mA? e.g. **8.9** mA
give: **1** mA
